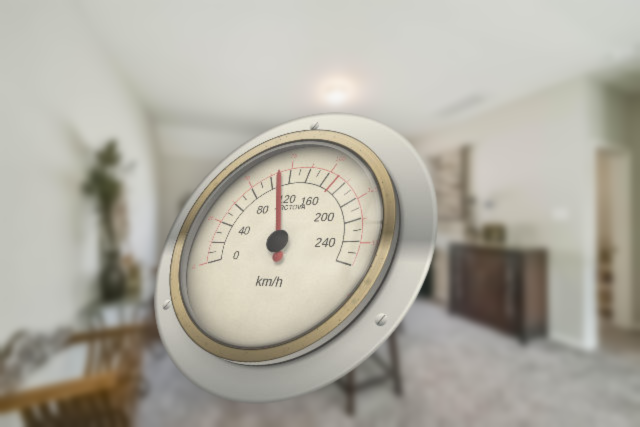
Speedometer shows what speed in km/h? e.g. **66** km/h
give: **110** km/h
